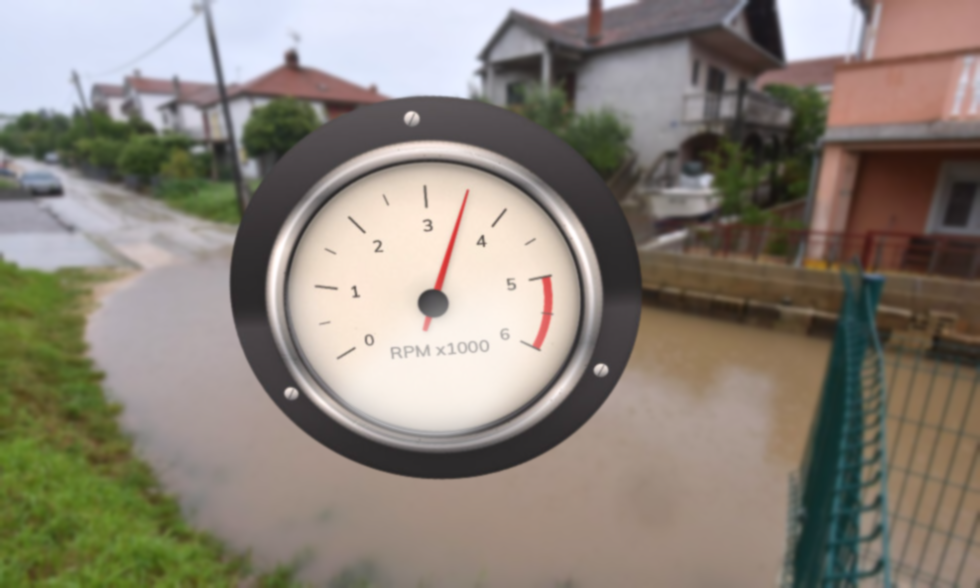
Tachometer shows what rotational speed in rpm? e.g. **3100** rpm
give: **3500** rpm
